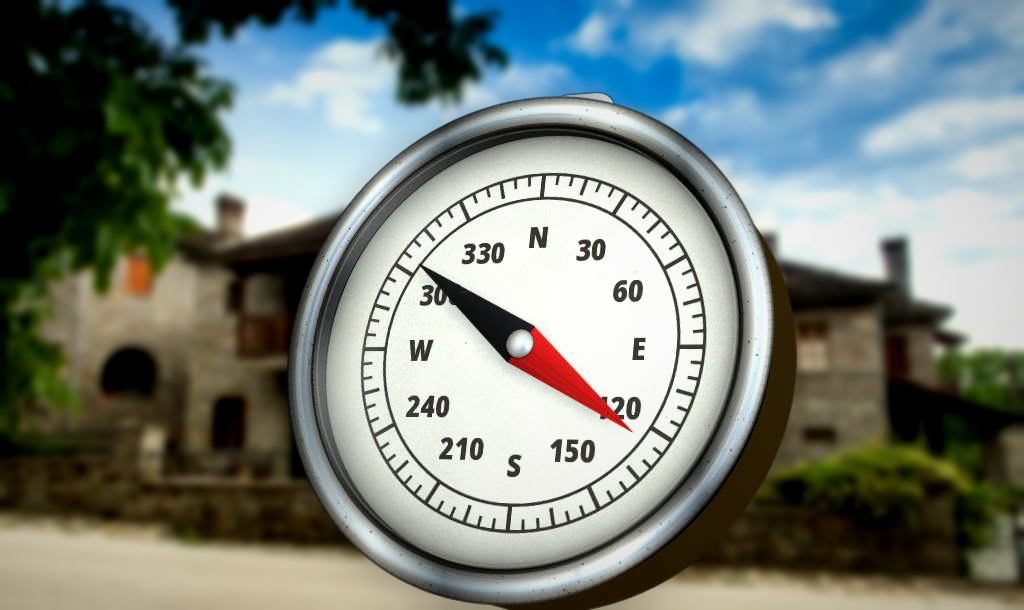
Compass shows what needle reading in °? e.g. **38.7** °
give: **125** °
